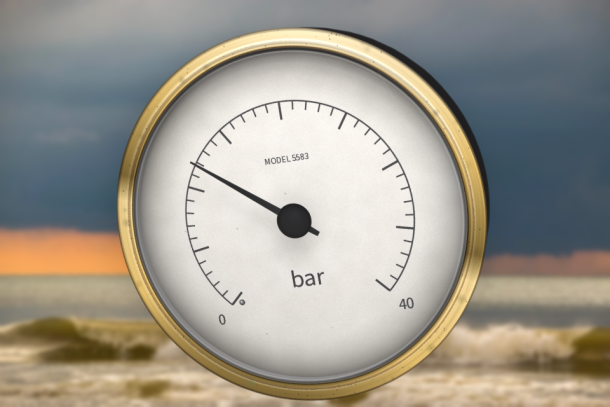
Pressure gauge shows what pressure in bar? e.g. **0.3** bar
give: **12** bar
